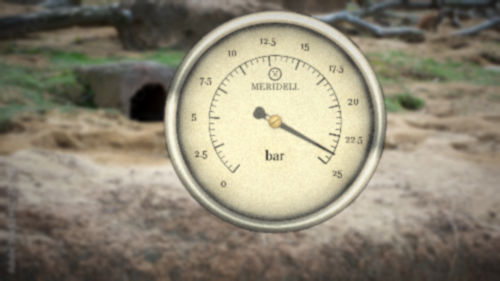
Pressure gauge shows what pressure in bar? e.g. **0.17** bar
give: **24** bar
